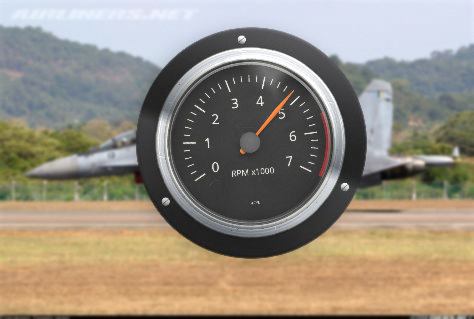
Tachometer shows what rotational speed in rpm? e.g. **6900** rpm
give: **4800** rpm
